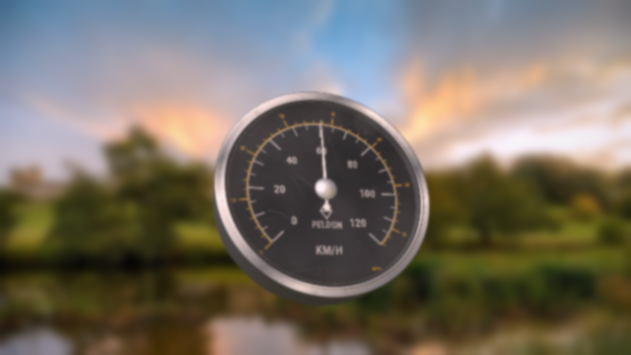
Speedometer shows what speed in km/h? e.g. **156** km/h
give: **60** km/h
